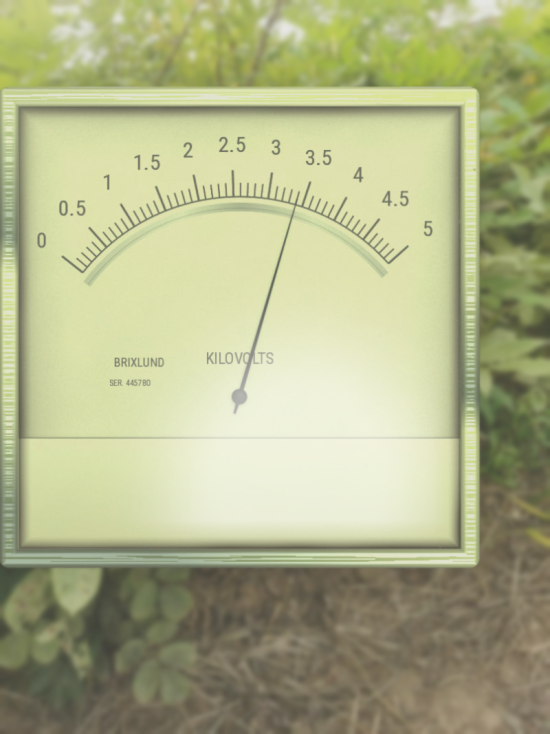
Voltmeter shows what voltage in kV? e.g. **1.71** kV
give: **3.4** kV
